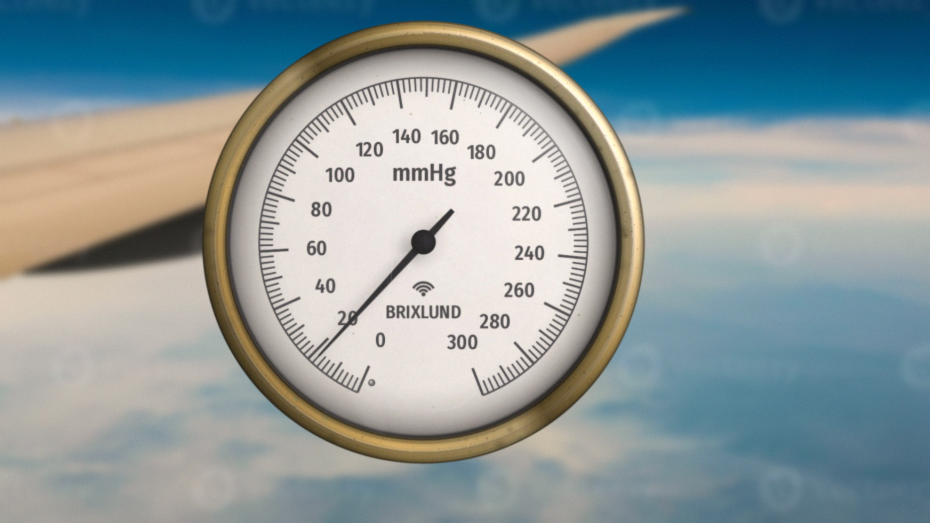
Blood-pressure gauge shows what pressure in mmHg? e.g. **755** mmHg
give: **18** mmHg
